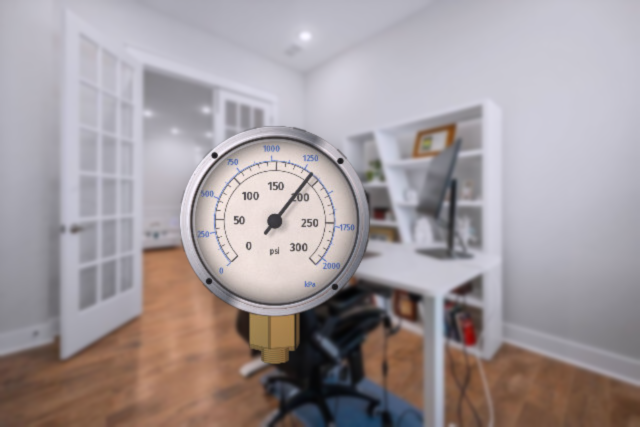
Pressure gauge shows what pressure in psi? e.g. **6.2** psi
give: **190** psi
